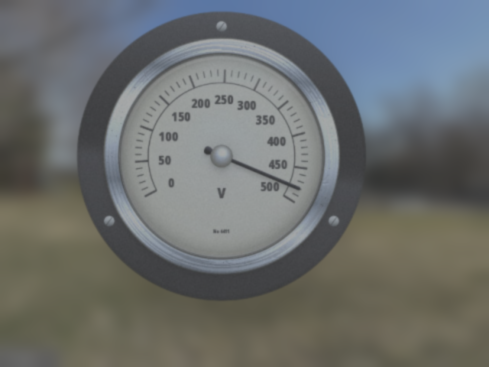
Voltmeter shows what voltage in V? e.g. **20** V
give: **480** V
